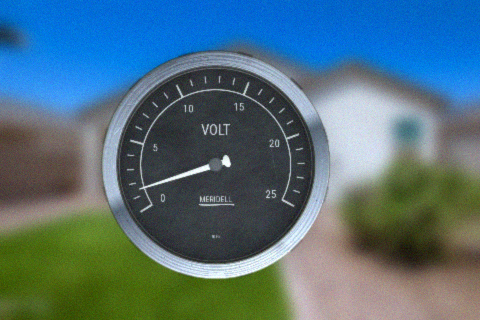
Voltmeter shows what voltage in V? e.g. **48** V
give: **1.5** V
